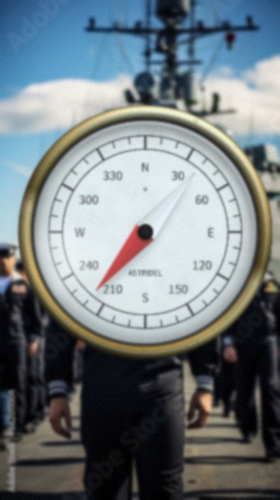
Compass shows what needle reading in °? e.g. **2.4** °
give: **220** °
